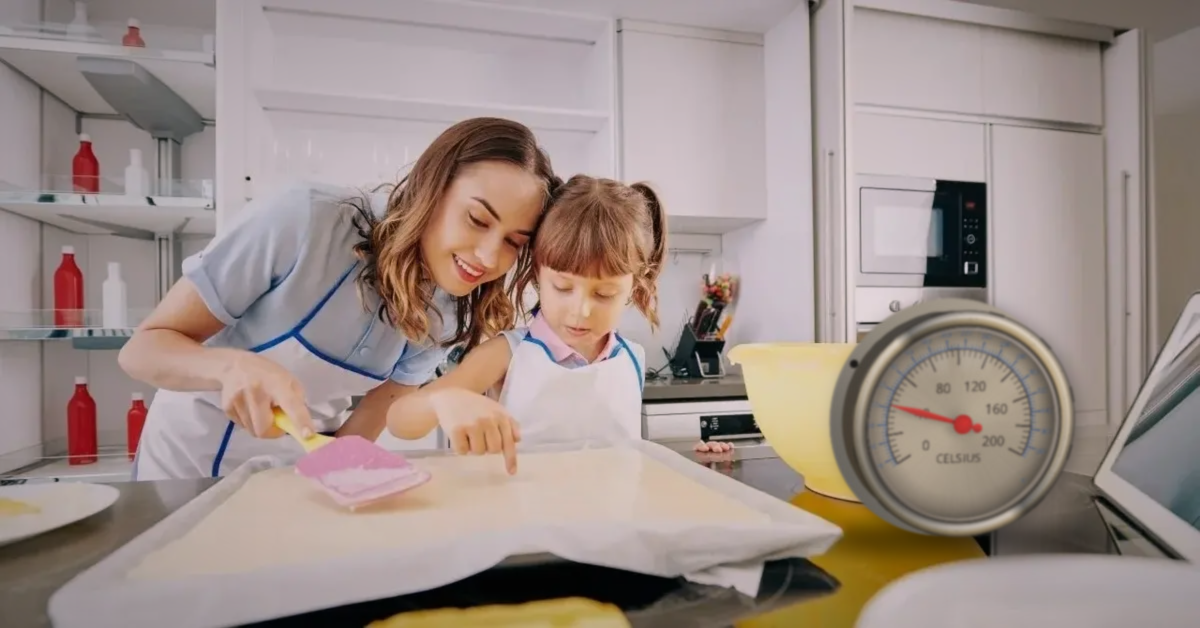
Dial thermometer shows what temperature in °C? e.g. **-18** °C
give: **40** °C
